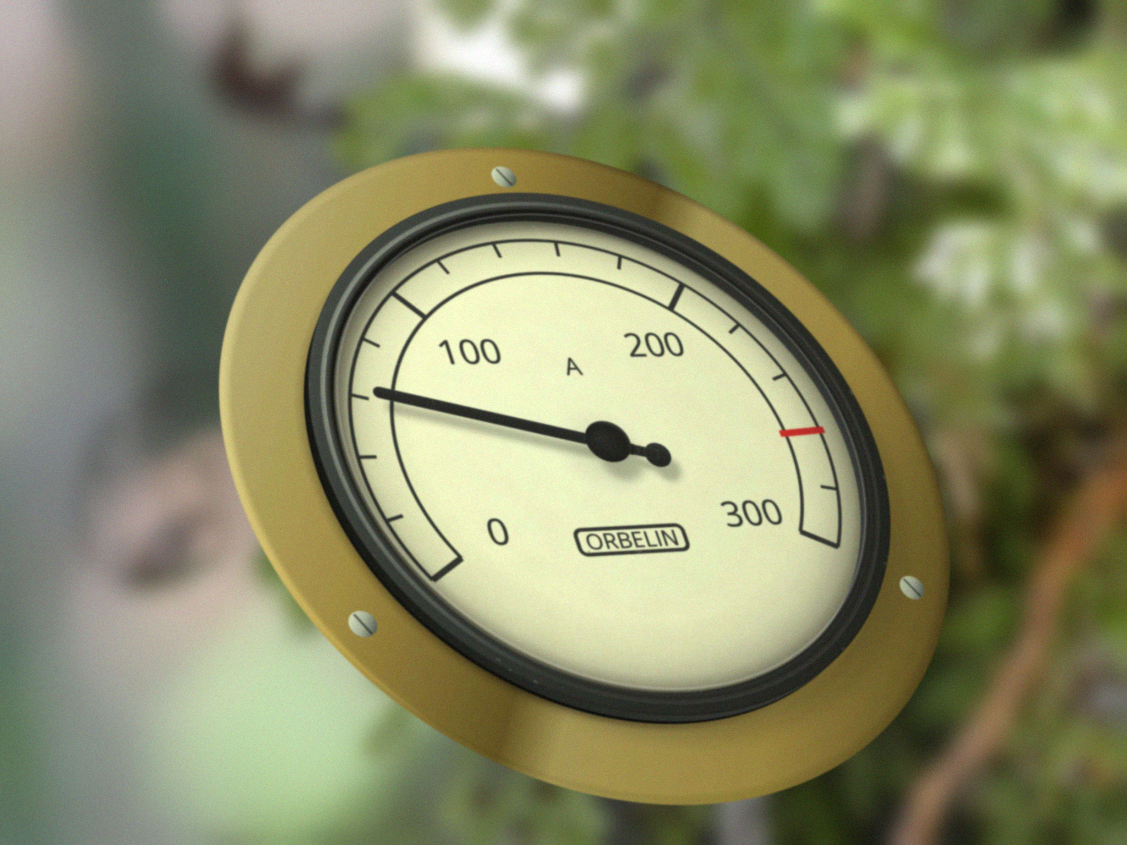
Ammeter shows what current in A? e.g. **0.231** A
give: **60** A
